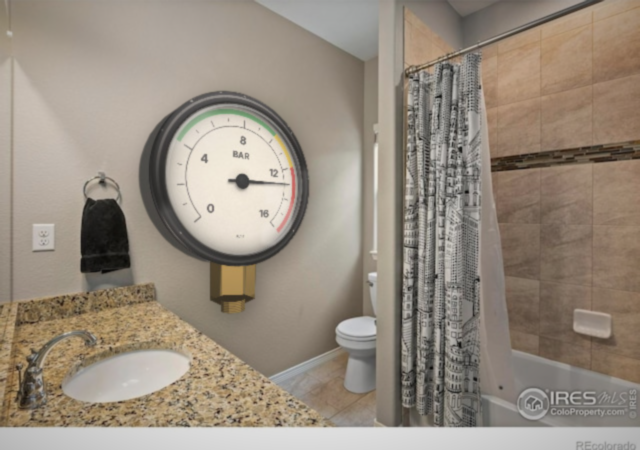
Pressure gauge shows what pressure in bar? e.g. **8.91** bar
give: **13** bar
